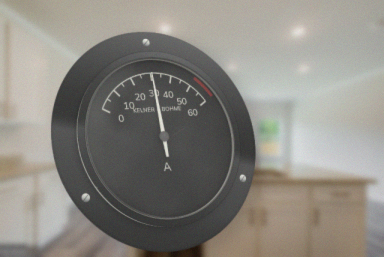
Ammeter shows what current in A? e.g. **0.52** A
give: **30** A
